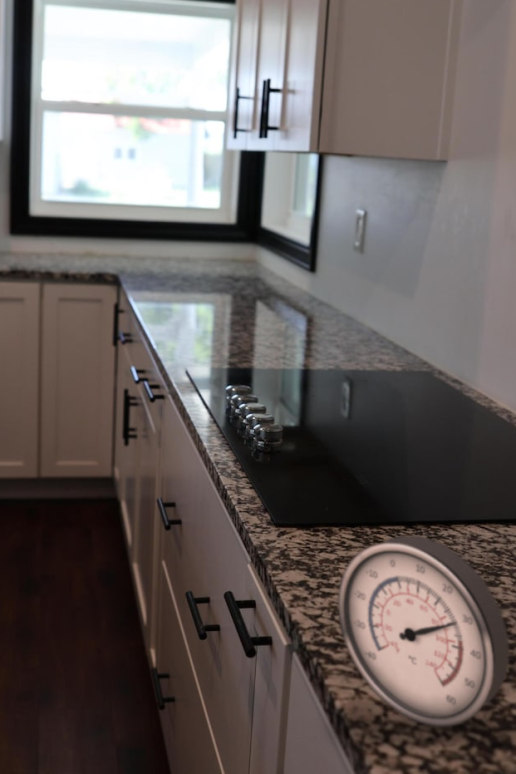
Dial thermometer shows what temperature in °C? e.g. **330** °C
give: **30** °C
